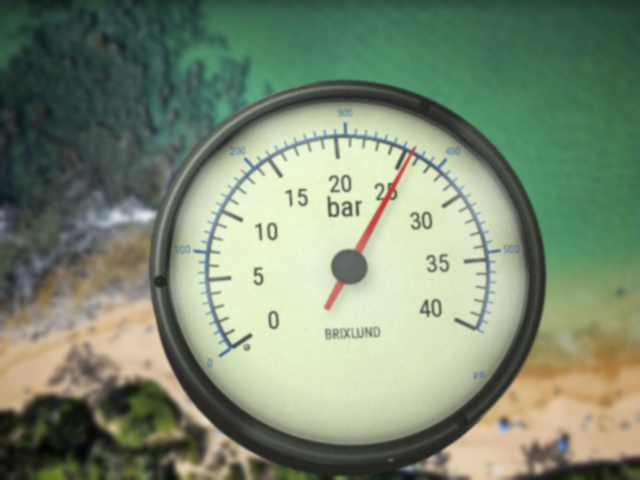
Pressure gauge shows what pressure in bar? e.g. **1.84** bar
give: **25.5** bar
